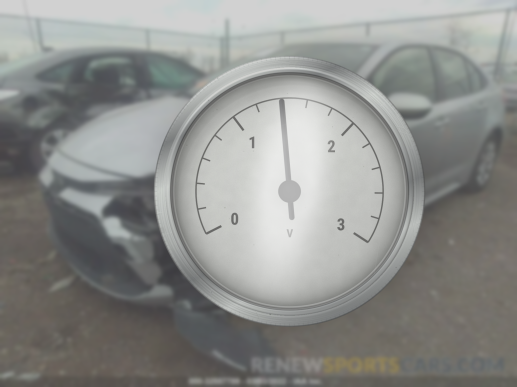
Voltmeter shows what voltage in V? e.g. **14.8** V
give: **1.4** V
